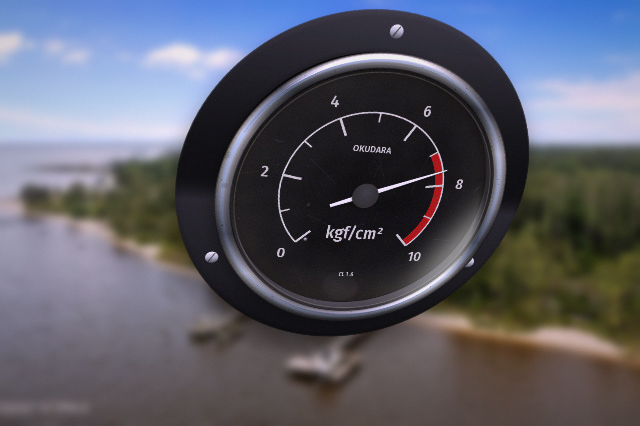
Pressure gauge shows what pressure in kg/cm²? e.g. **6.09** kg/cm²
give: **7.5** kg/cm²
